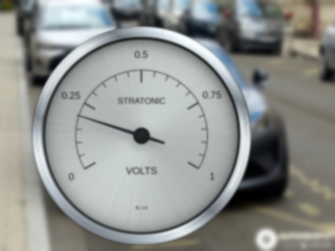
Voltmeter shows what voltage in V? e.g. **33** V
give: **0.2** V
